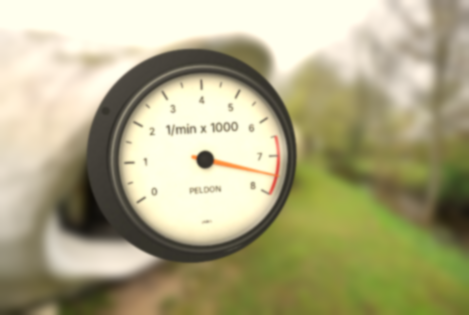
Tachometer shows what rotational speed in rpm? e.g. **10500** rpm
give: **7500** rpm
